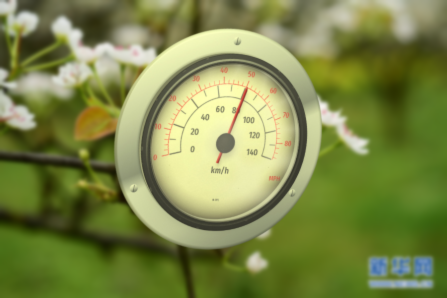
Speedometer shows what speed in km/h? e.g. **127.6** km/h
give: **80** km/h
